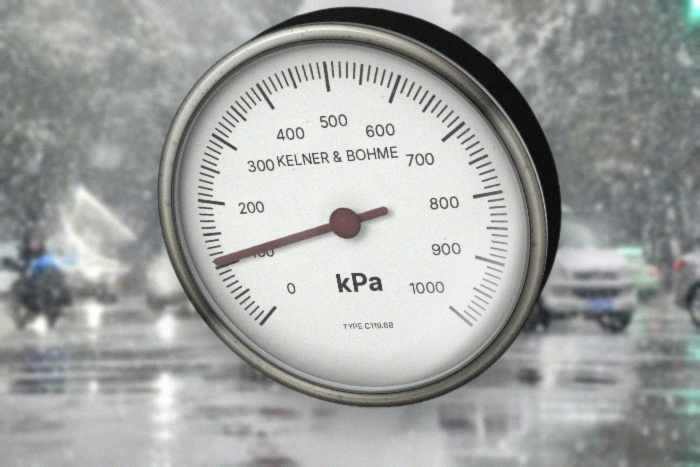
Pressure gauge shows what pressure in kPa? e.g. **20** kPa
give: **110** kPa
